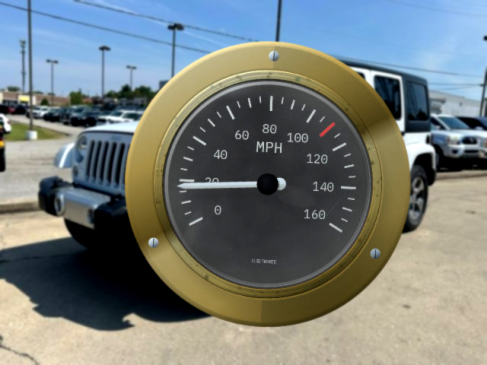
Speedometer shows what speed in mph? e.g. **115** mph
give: **17.5** mph
